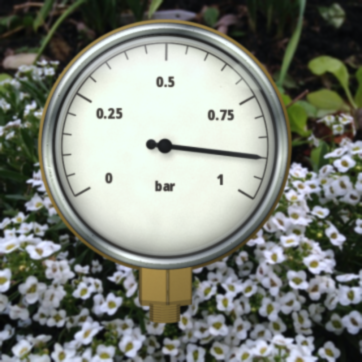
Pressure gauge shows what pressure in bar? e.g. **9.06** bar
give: **0.9** bar
